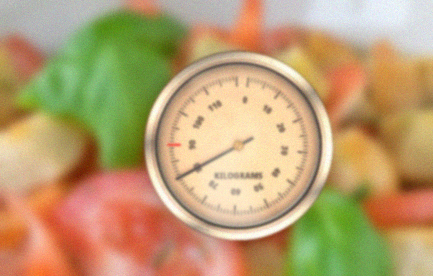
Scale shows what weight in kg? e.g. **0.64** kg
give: **80** kg
